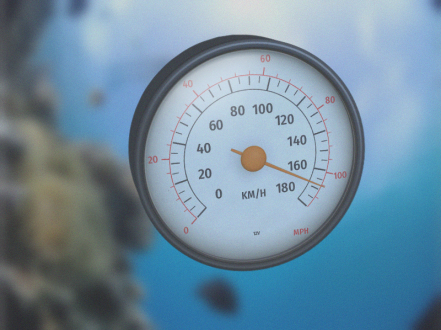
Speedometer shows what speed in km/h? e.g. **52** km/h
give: **167.5** km/h
